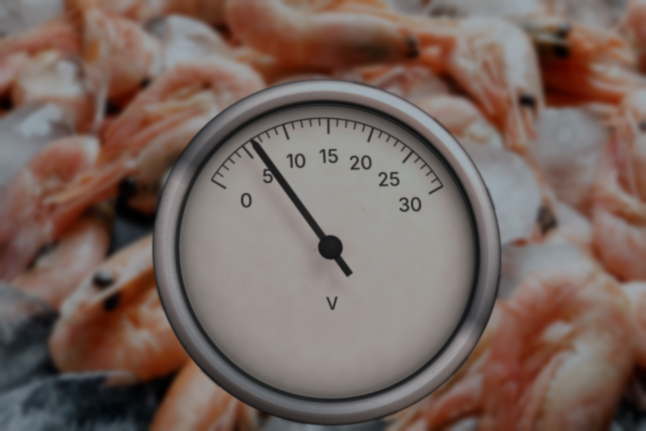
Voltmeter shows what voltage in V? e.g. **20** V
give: **6** V
